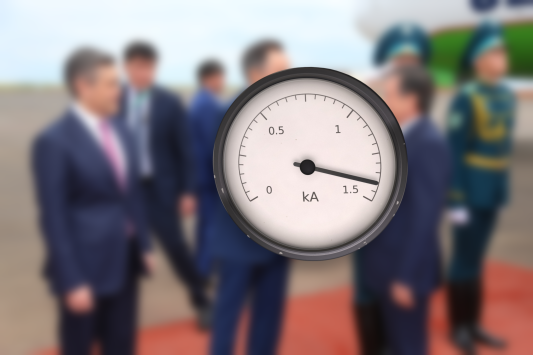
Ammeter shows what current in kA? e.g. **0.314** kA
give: **1.4** kA
